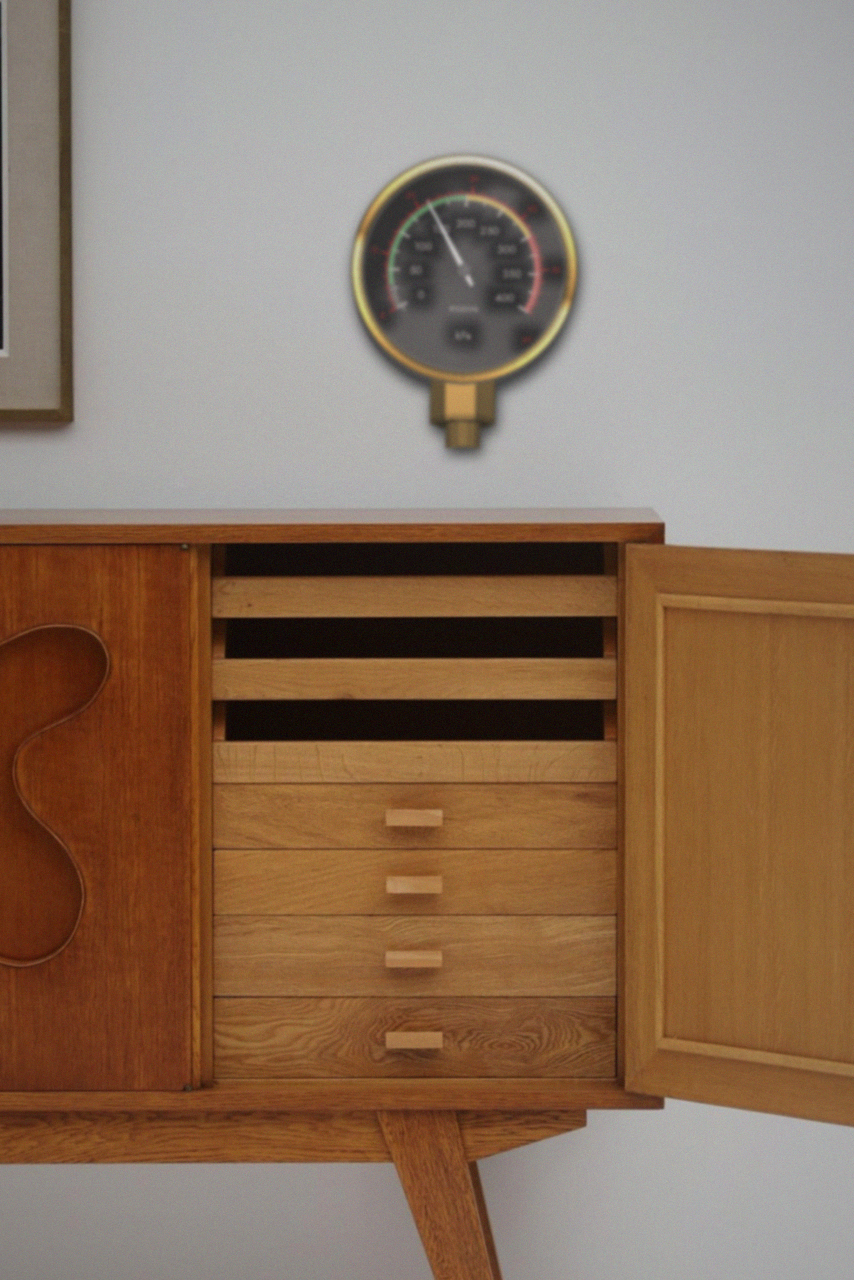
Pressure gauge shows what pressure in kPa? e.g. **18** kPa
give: **150** kPa
